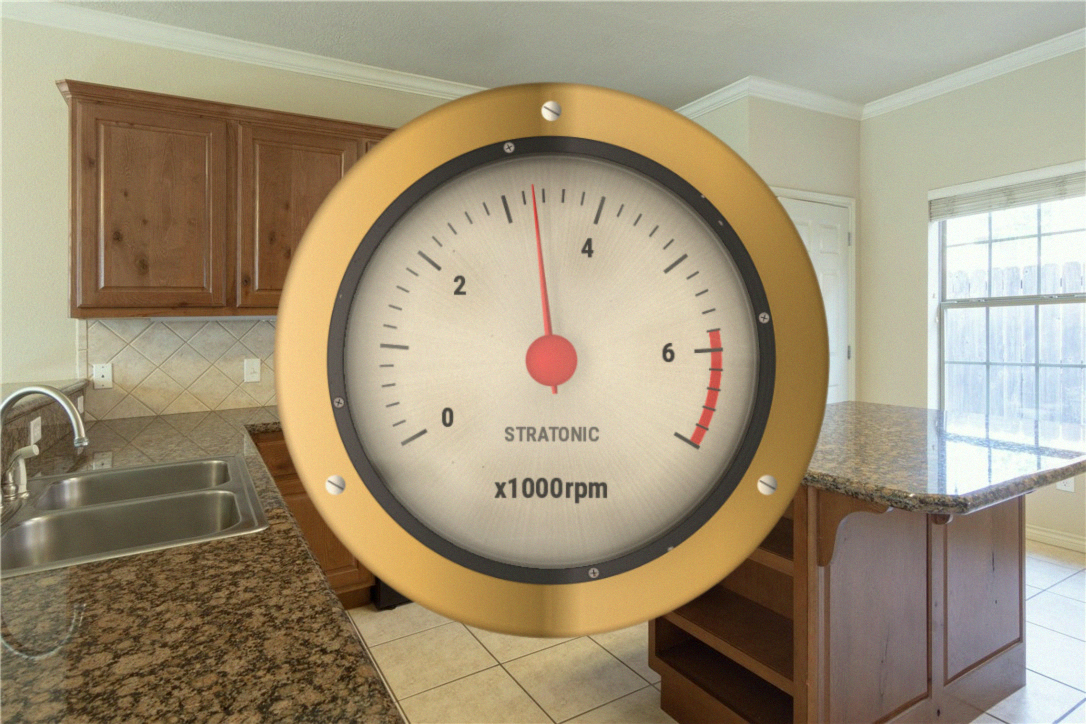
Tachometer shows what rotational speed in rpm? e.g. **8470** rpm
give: **3300** rpm
